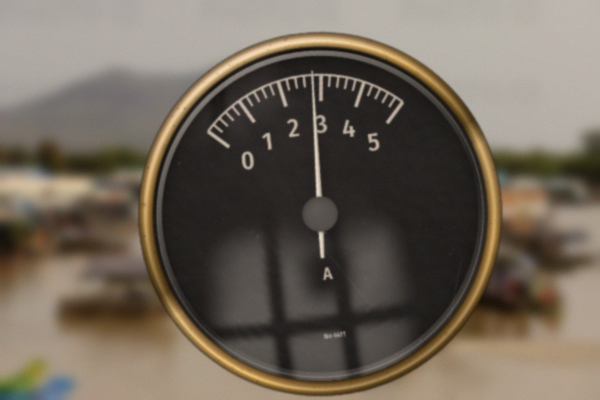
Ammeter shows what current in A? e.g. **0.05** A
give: **2.8** A
